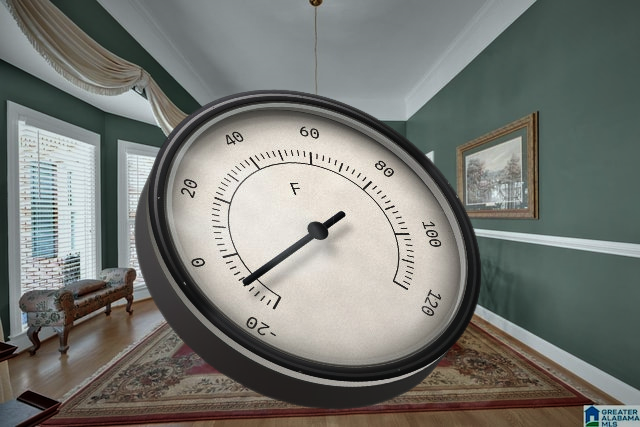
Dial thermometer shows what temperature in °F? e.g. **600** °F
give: **-10** °F
